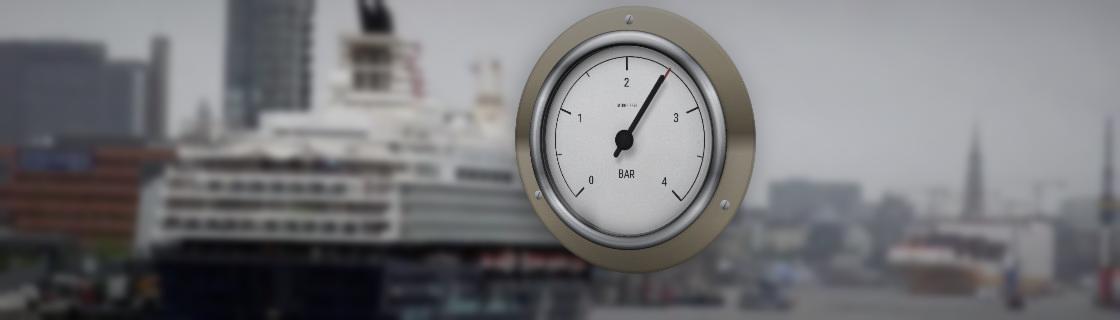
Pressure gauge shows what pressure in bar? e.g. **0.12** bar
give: **2.5** bar
